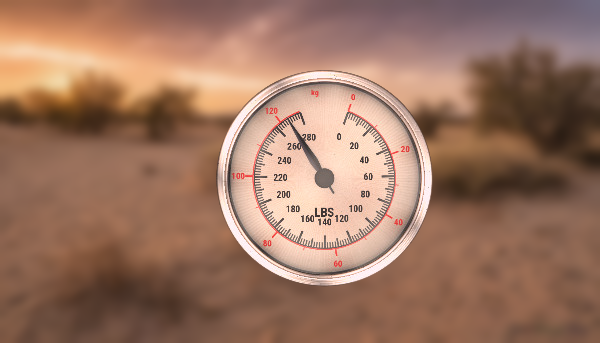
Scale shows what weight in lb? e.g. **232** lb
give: **270** lb
